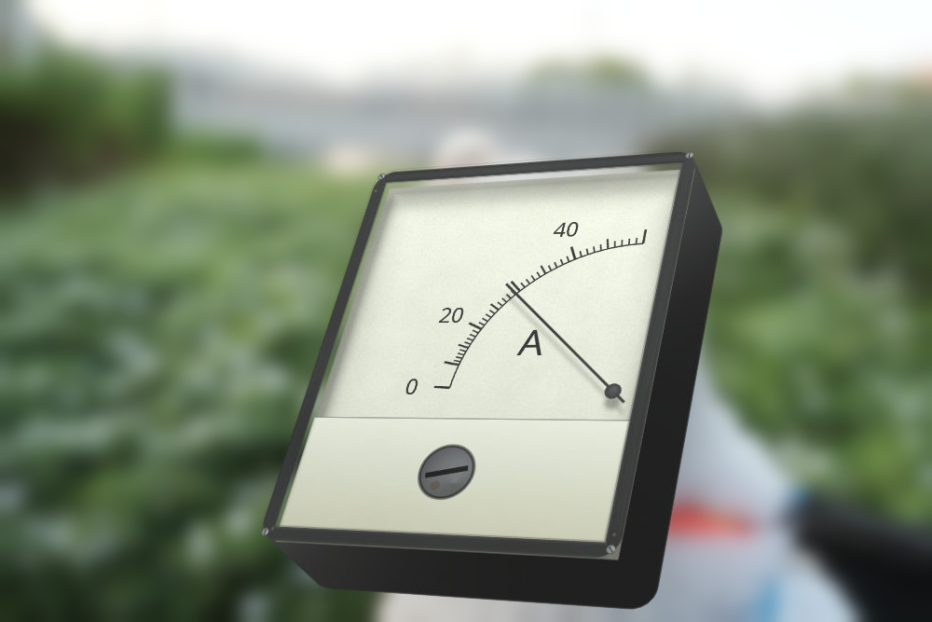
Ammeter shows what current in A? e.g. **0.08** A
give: **29** A
